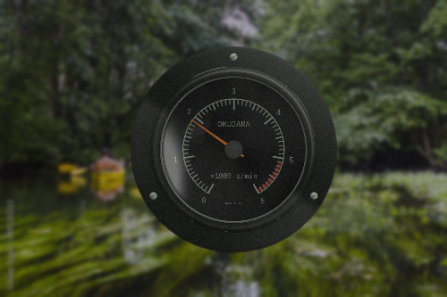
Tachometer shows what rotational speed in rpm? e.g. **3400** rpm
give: **1900** rpm
